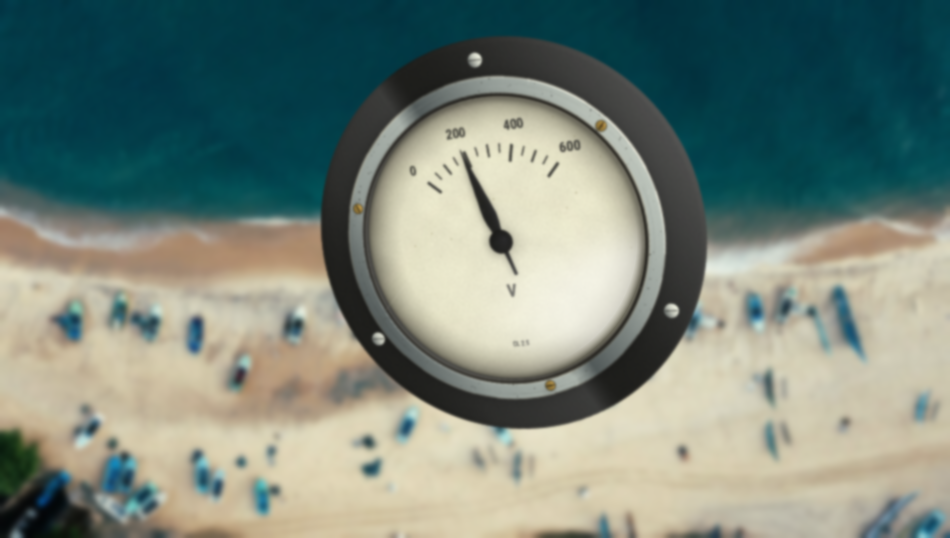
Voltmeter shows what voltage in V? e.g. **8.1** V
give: **200** V
